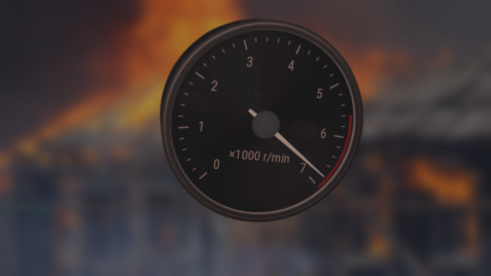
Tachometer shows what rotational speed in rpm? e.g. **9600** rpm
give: **6800** rpm
